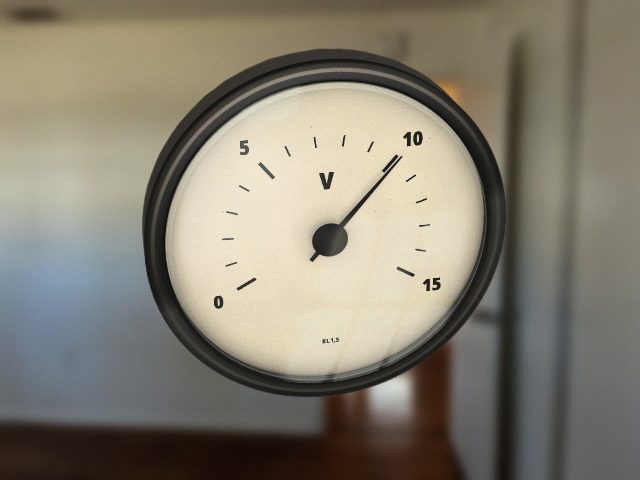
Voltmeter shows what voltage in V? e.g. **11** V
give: **10** V
